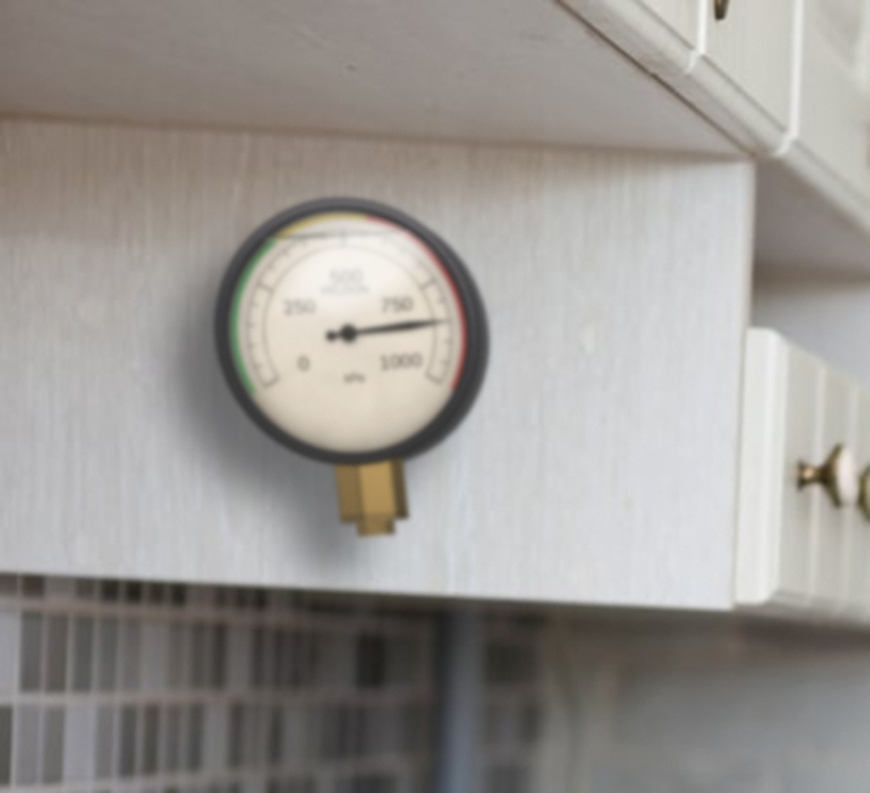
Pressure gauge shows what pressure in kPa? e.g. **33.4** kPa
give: **850** kPa
